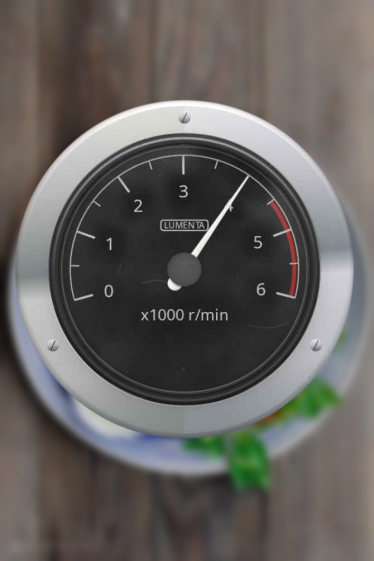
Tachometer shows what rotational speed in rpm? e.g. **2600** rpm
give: **4000** rpm
